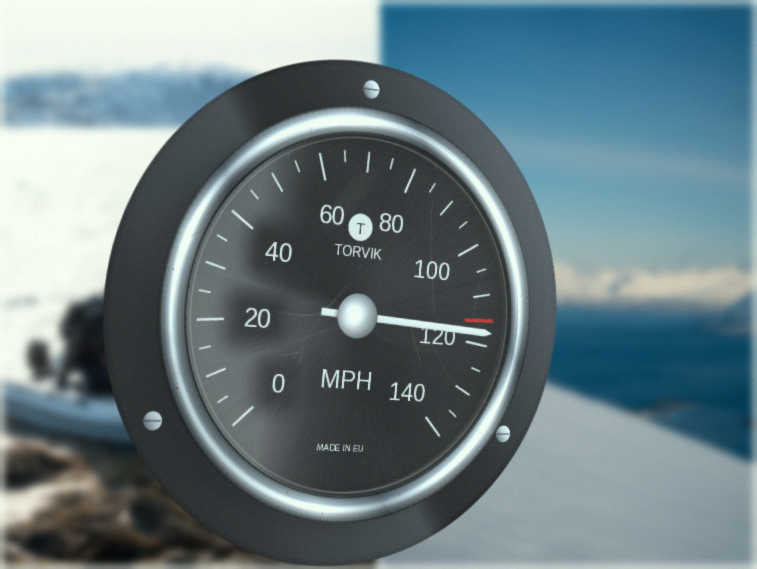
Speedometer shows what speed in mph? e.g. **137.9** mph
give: **117.5** mph
